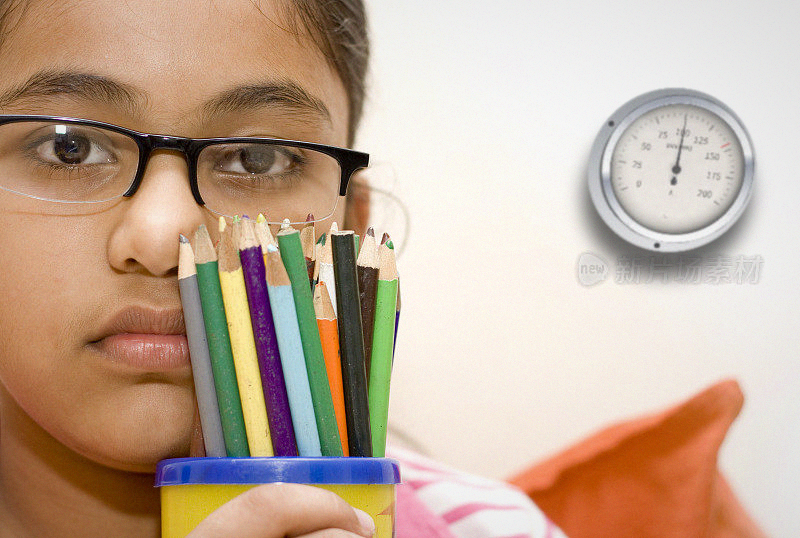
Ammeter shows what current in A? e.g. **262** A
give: **100** A
